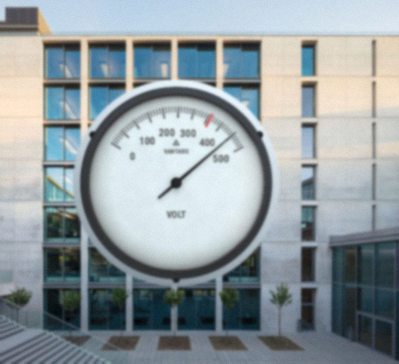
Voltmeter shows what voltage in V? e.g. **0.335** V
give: **450** V
